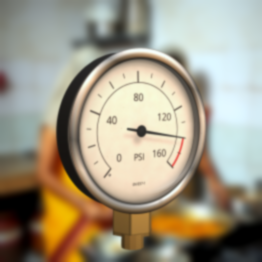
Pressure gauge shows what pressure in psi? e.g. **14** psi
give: **140** psi
